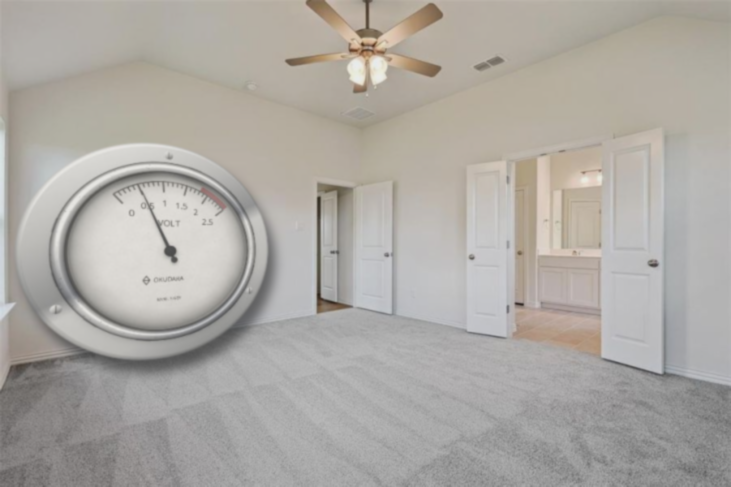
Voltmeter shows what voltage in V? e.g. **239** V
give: **0.5** V
